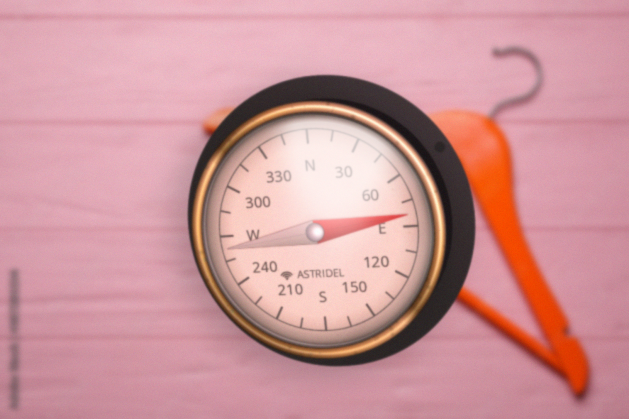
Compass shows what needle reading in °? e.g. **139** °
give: **82.5** °
